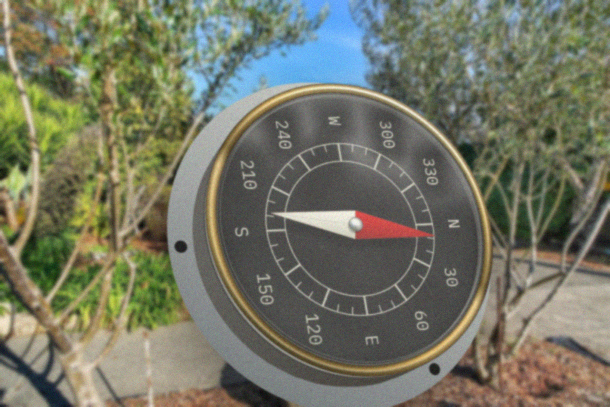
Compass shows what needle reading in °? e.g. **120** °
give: **10** °
